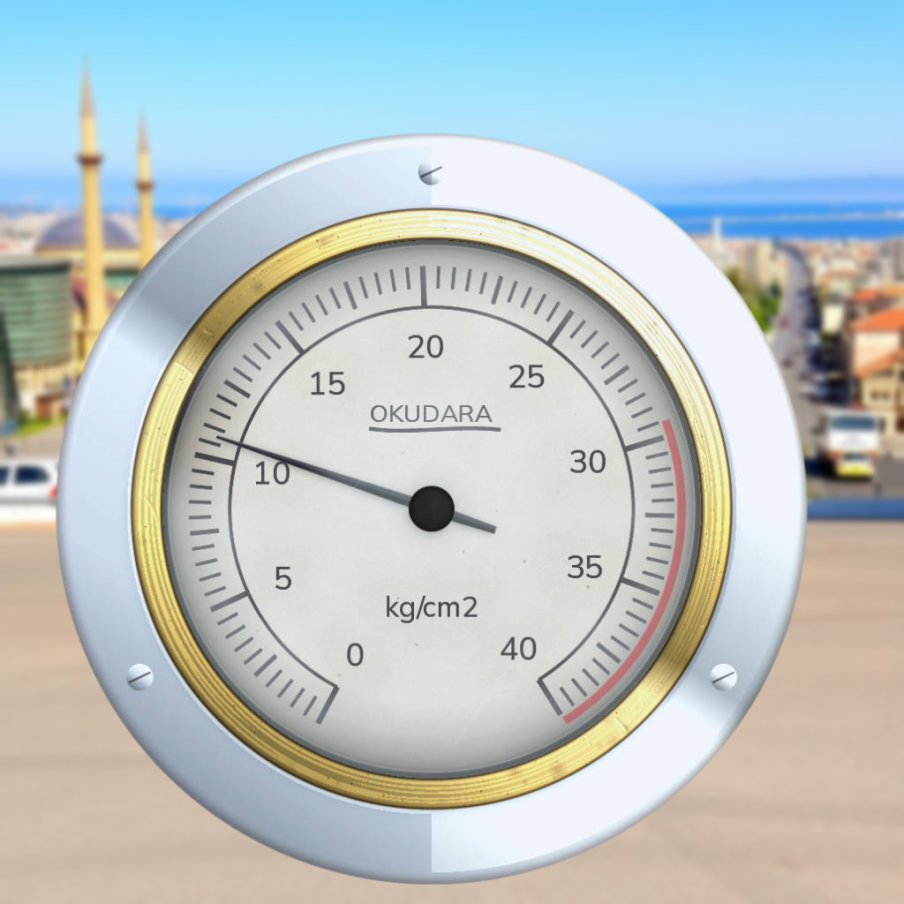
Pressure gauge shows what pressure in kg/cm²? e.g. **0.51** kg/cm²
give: **10.75** kg/cm²
